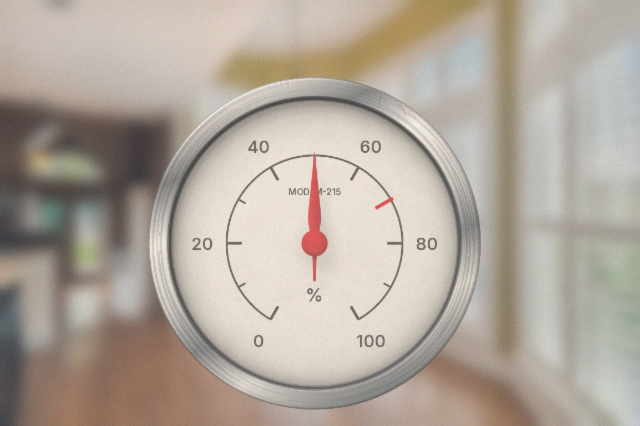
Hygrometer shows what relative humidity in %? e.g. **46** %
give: **50** %
